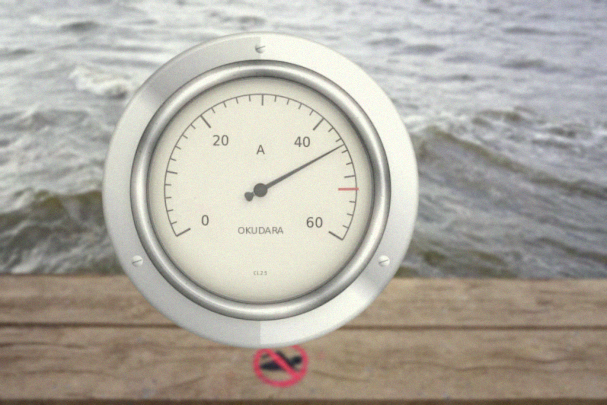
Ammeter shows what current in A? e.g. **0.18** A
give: **45** A
